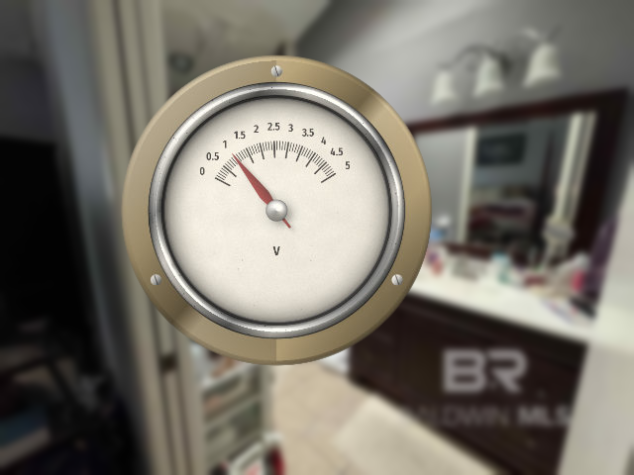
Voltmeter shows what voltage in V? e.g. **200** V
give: **1** V
